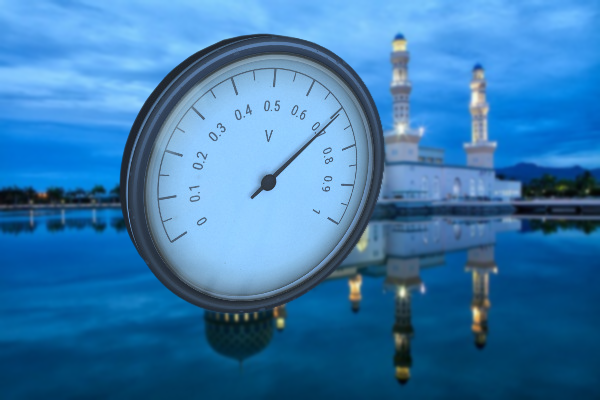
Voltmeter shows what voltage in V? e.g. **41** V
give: **0.7** V
